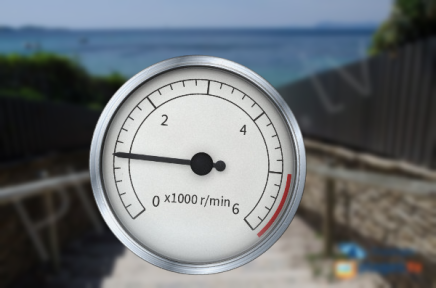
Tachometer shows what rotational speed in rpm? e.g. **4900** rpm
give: **1000** rpm
